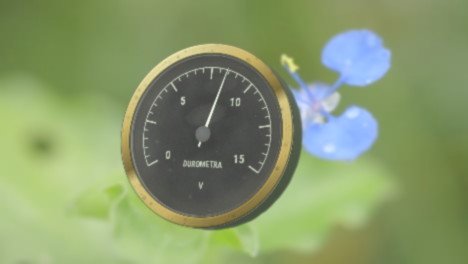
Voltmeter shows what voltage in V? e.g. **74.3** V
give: **8.5** V
